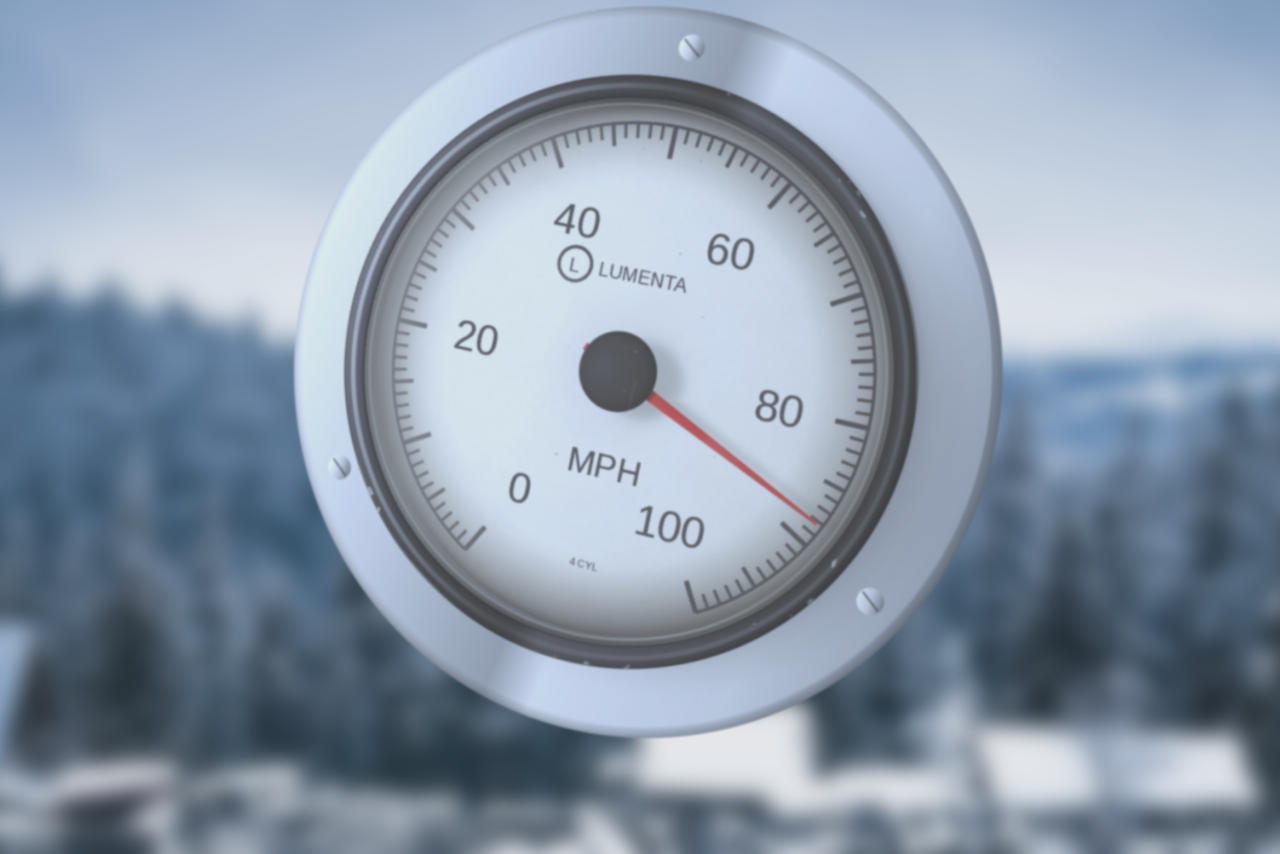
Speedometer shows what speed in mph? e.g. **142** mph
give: **88** mph
